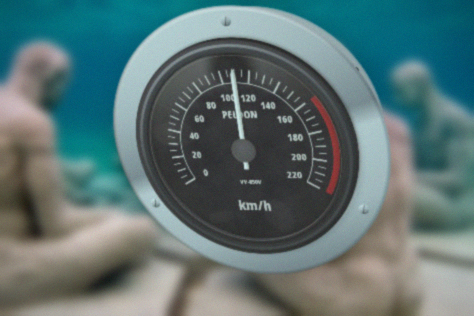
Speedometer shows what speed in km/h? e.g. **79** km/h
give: **110** km/h
